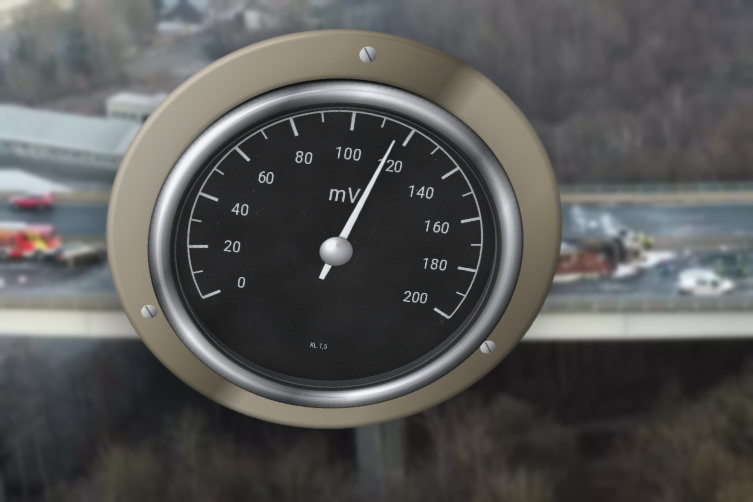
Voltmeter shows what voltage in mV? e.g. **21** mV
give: **115** mV
